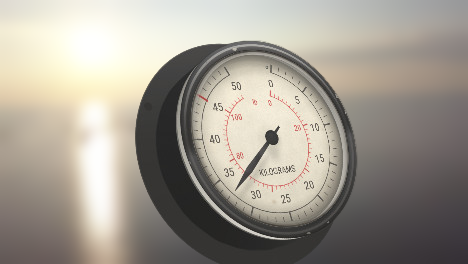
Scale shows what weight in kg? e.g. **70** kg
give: **33** kg
